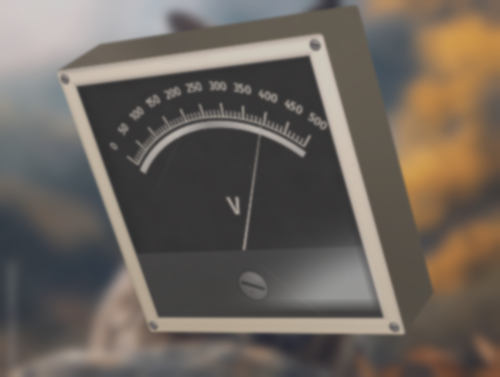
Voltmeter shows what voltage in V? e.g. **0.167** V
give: **400** V
